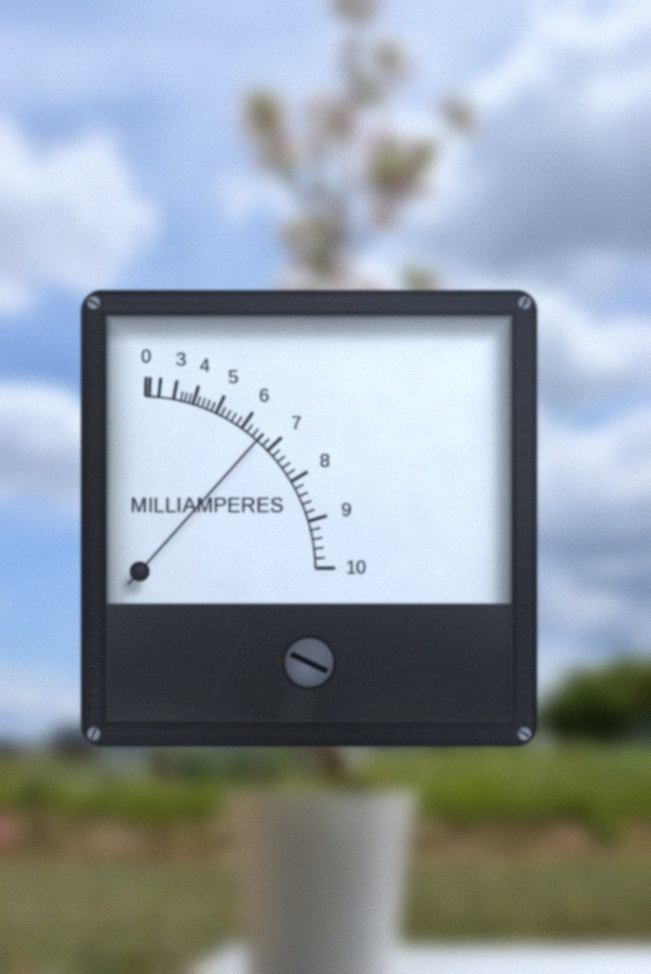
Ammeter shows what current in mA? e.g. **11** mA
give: **6.6** mA
